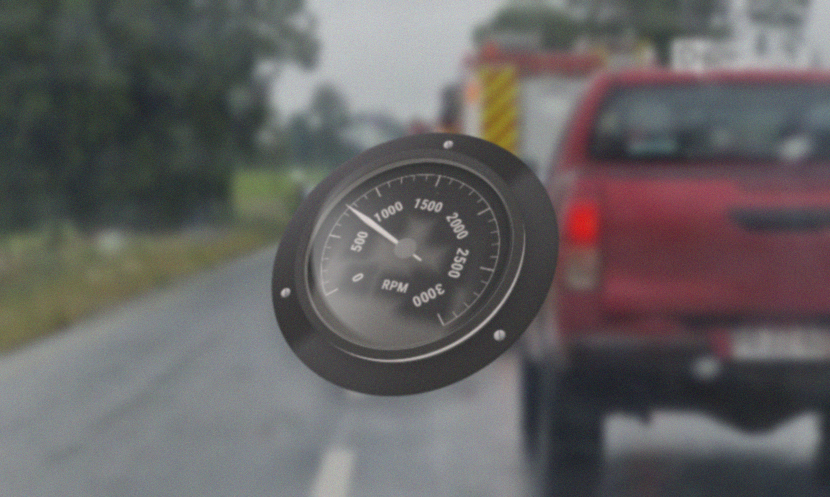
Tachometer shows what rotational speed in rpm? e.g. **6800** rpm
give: **750** rpm
